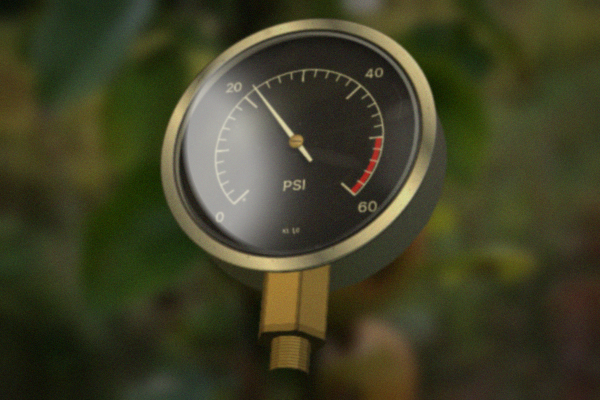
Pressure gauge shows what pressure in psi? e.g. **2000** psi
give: **22** psi
